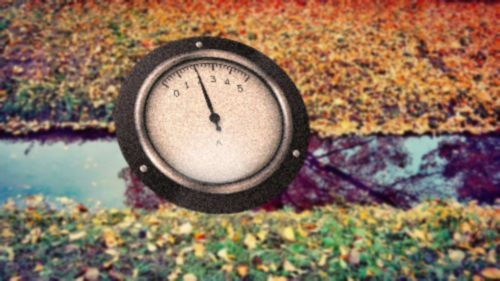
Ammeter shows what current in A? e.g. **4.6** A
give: **2** A
